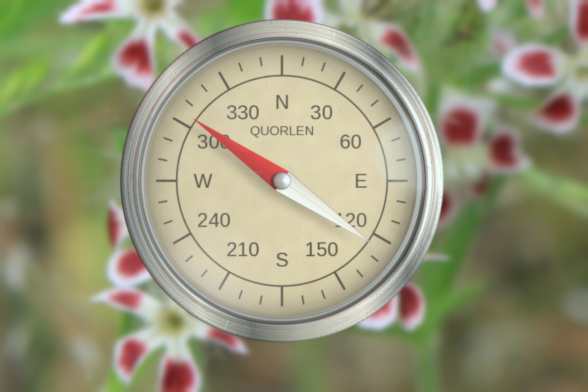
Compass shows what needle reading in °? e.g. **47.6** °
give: **305** °
